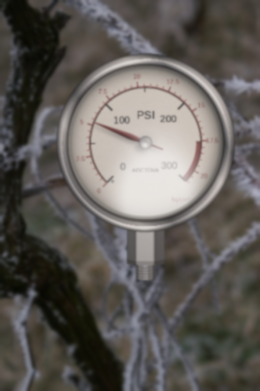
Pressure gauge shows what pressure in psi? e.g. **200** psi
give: **75** psi
